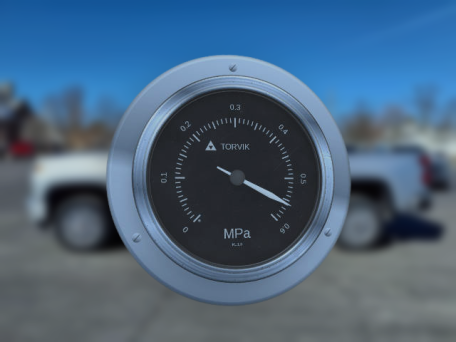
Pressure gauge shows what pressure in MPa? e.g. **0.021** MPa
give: **0.56** MPa
